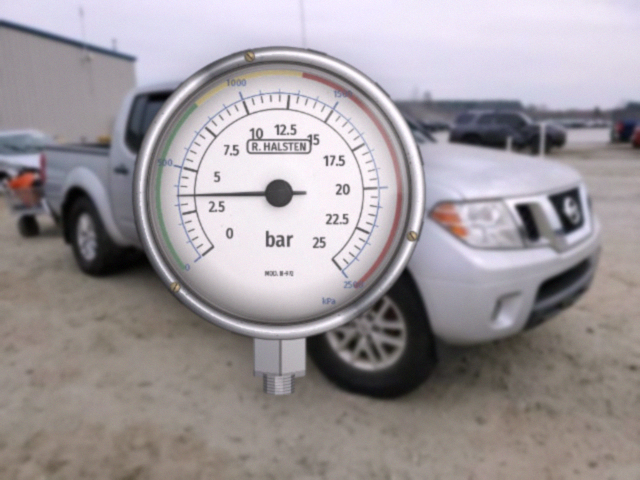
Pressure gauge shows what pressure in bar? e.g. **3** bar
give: **3.5** bar
